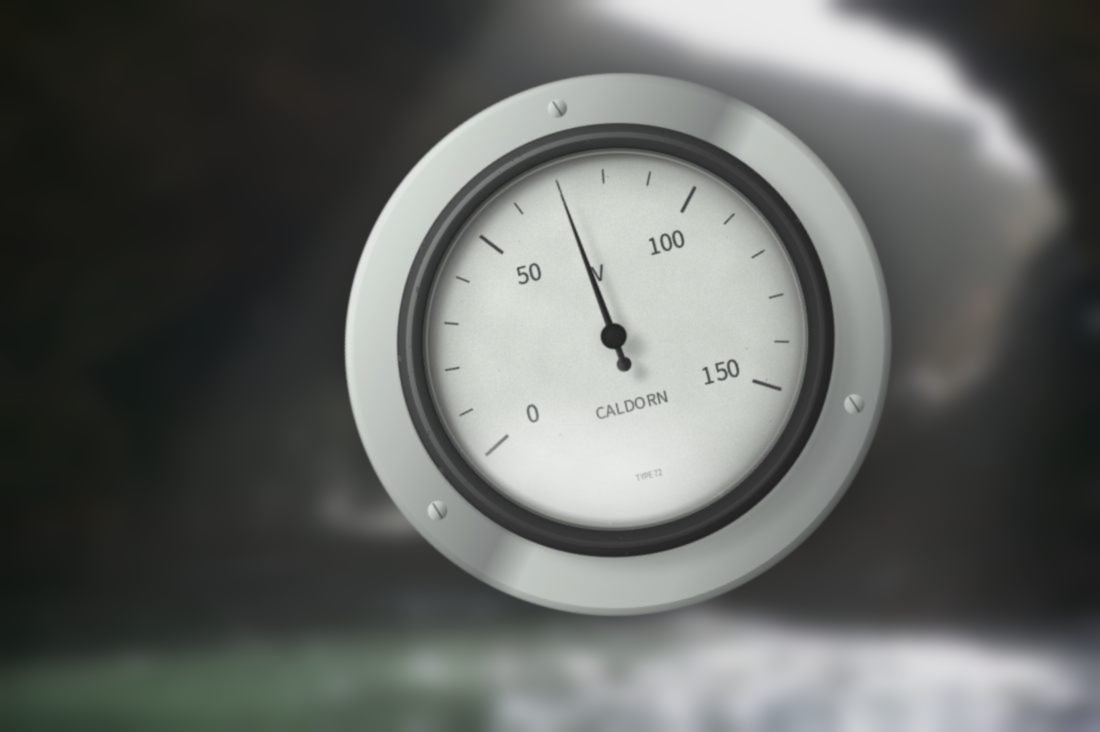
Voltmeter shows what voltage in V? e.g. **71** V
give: **70** V
